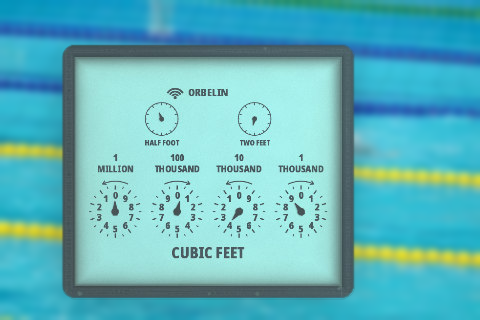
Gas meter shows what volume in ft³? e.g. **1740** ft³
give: **3900** ft³
